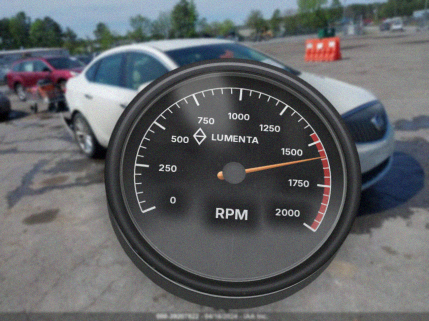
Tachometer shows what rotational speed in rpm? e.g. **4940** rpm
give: **1600** rpm
